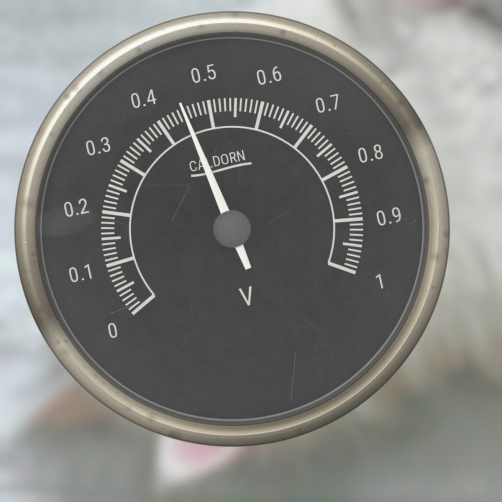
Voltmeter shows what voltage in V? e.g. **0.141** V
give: **0.45** V
